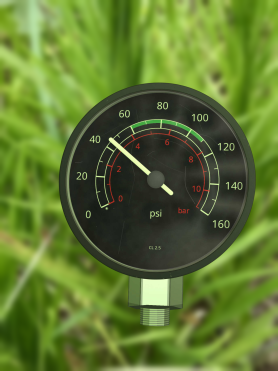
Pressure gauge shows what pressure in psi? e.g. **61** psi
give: **45** psi
